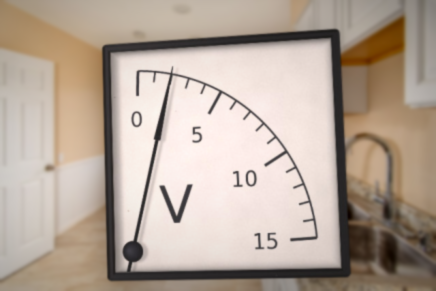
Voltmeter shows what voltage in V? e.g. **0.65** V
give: **2** V
